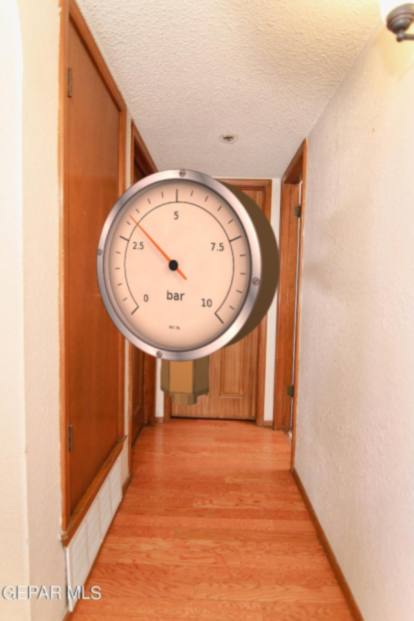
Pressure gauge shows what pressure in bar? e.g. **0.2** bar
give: **3.25** bar
